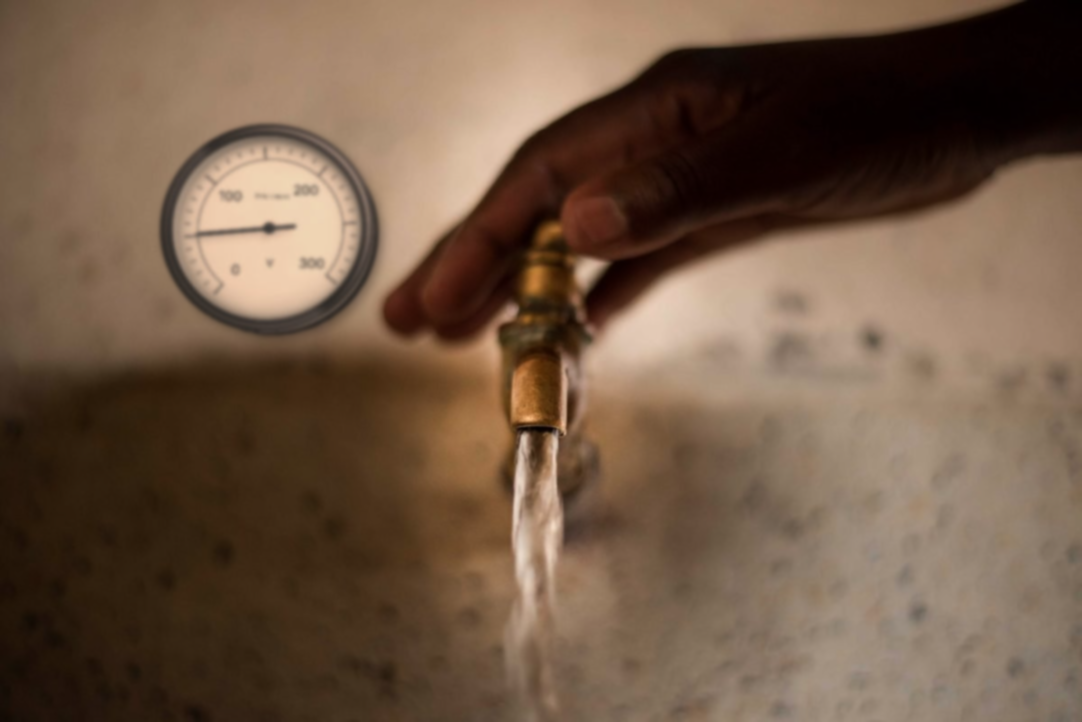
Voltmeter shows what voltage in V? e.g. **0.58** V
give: **50** V
